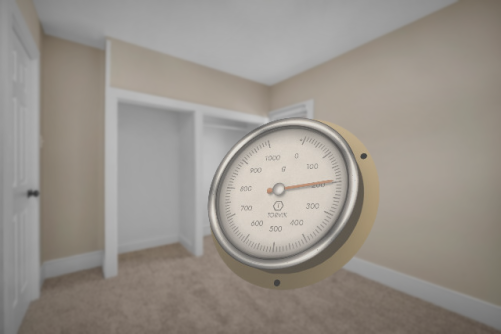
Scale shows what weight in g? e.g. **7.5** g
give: **200** g
